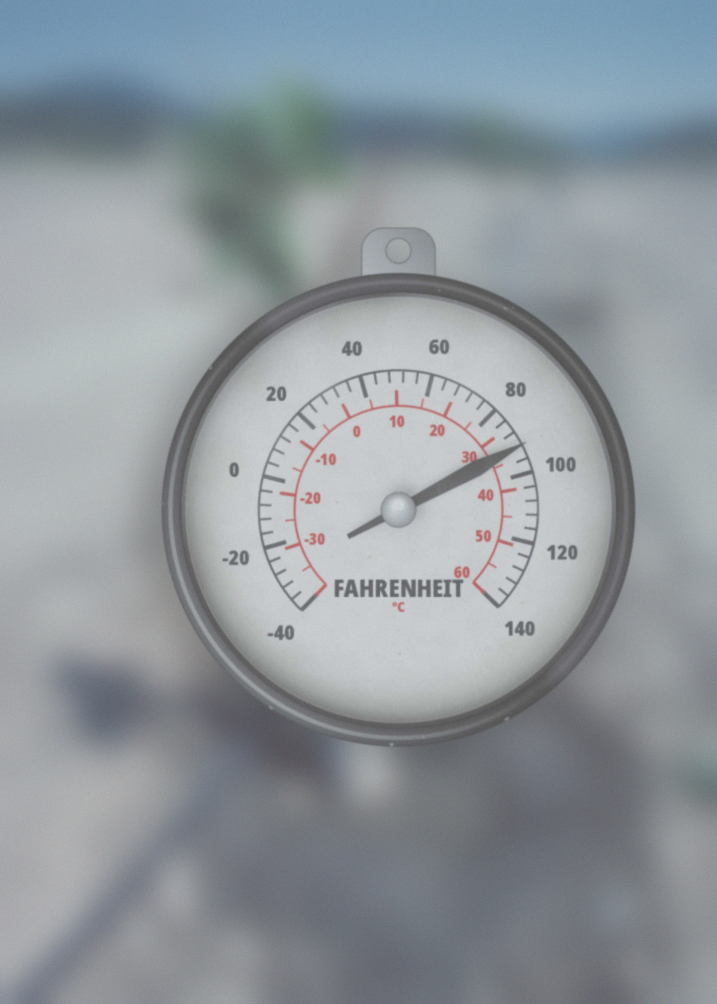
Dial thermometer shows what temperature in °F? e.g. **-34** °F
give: **92** °F
